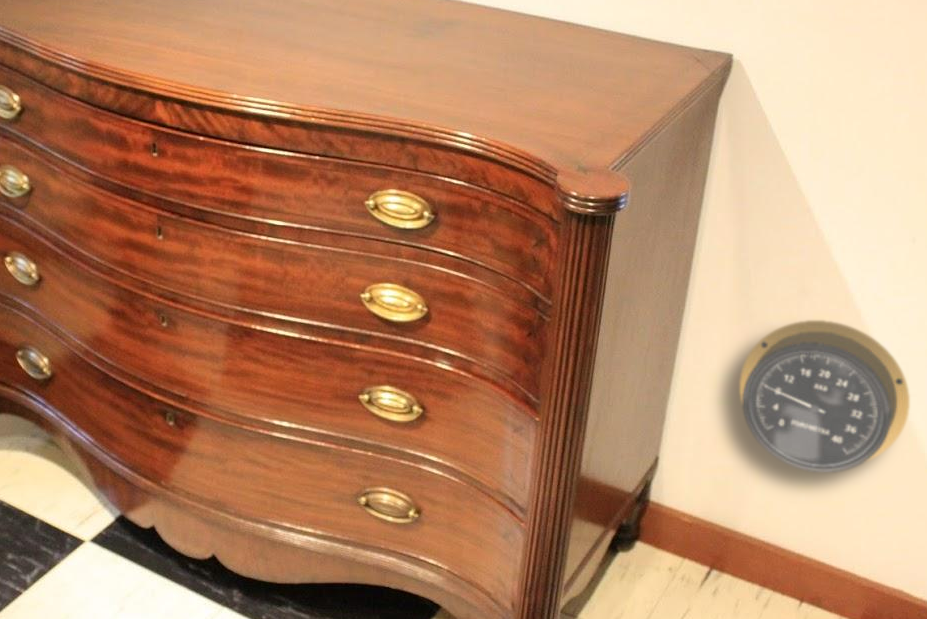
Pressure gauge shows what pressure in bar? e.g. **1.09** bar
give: **8** bar
